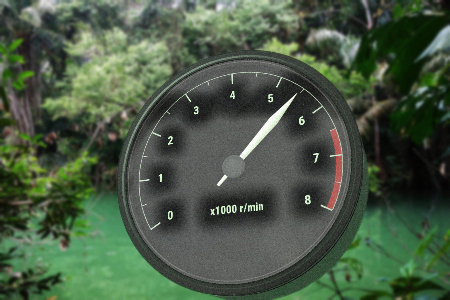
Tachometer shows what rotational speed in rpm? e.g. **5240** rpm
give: **5500** rpm
